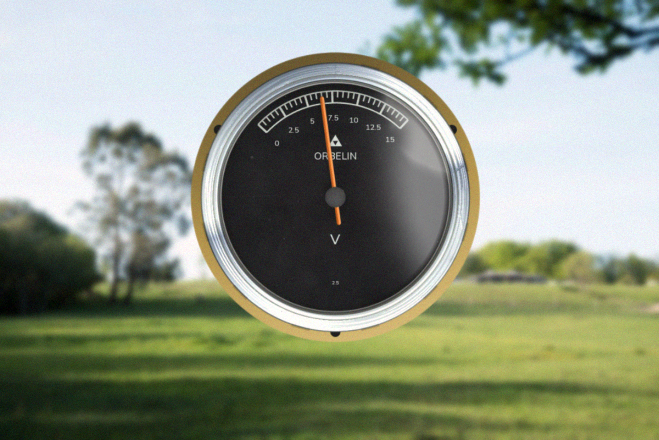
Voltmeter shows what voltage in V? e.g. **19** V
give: **6.5** V
